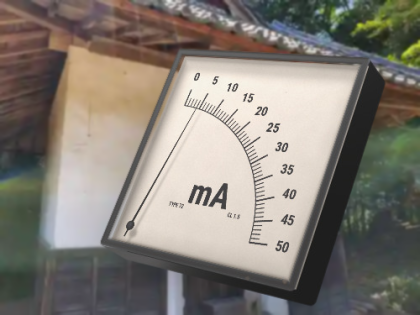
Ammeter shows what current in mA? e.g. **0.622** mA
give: **5** mA
